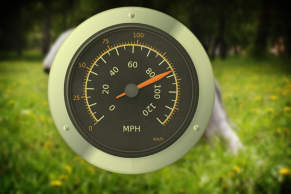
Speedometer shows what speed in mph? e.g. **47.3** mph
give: **87.5** mph
